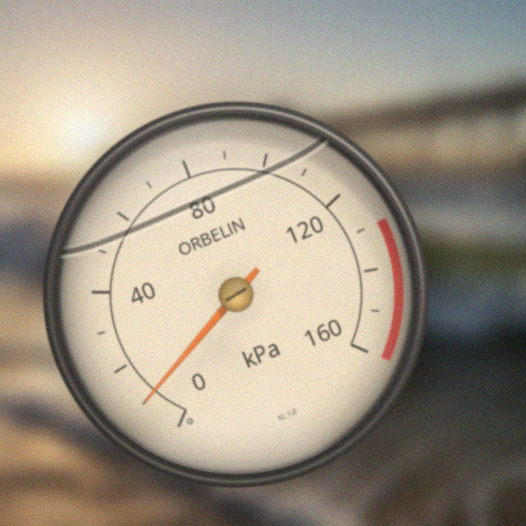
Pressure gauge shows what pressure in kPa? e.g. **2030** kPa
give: **10** kPa
